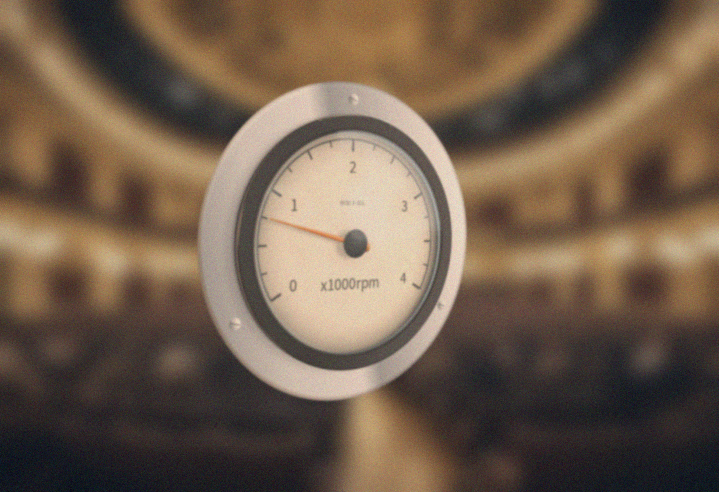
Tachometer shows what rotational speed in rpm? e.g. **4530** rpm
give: **750** rpm
